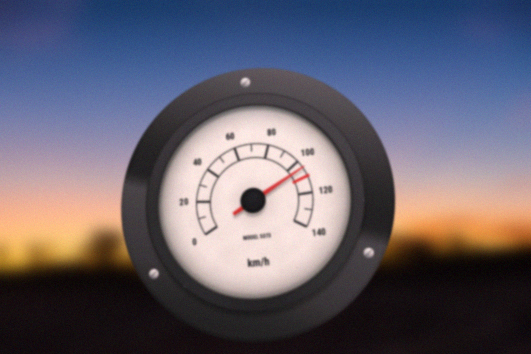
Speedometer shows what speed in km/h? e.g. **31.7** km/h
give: **105** km/h
